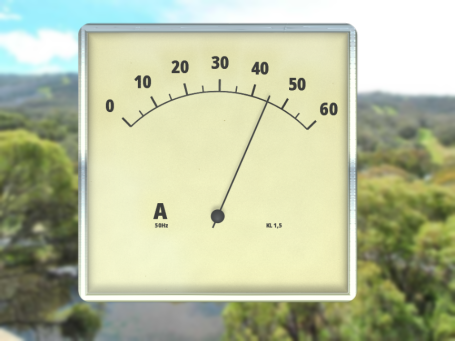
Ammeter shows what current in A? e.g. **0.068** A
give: **45** A
